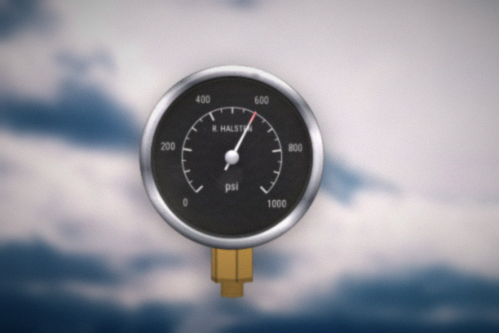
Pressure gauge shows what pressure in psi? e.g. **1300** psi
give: **600** psi
